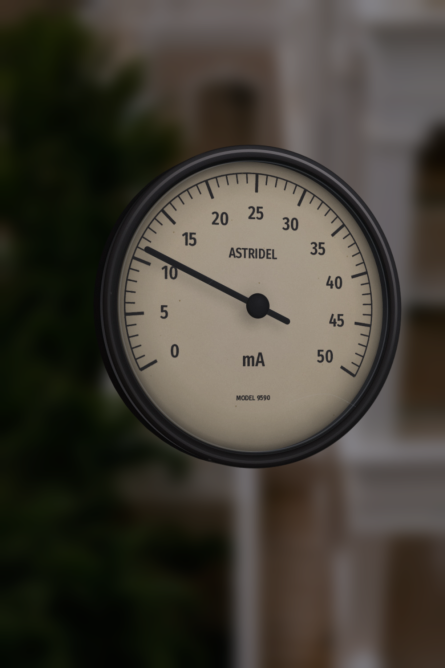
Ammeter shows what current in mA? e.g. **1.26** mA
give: **11** mA
